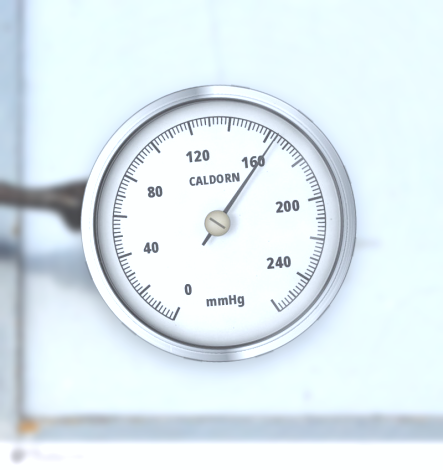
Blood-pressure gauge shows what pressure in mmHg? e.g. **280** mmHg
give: **164** mmHg
